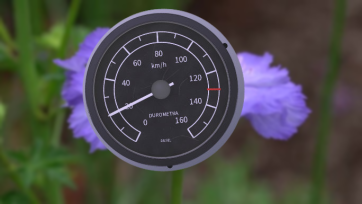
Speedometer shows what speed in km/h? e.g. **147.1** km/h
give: **20** km/h
